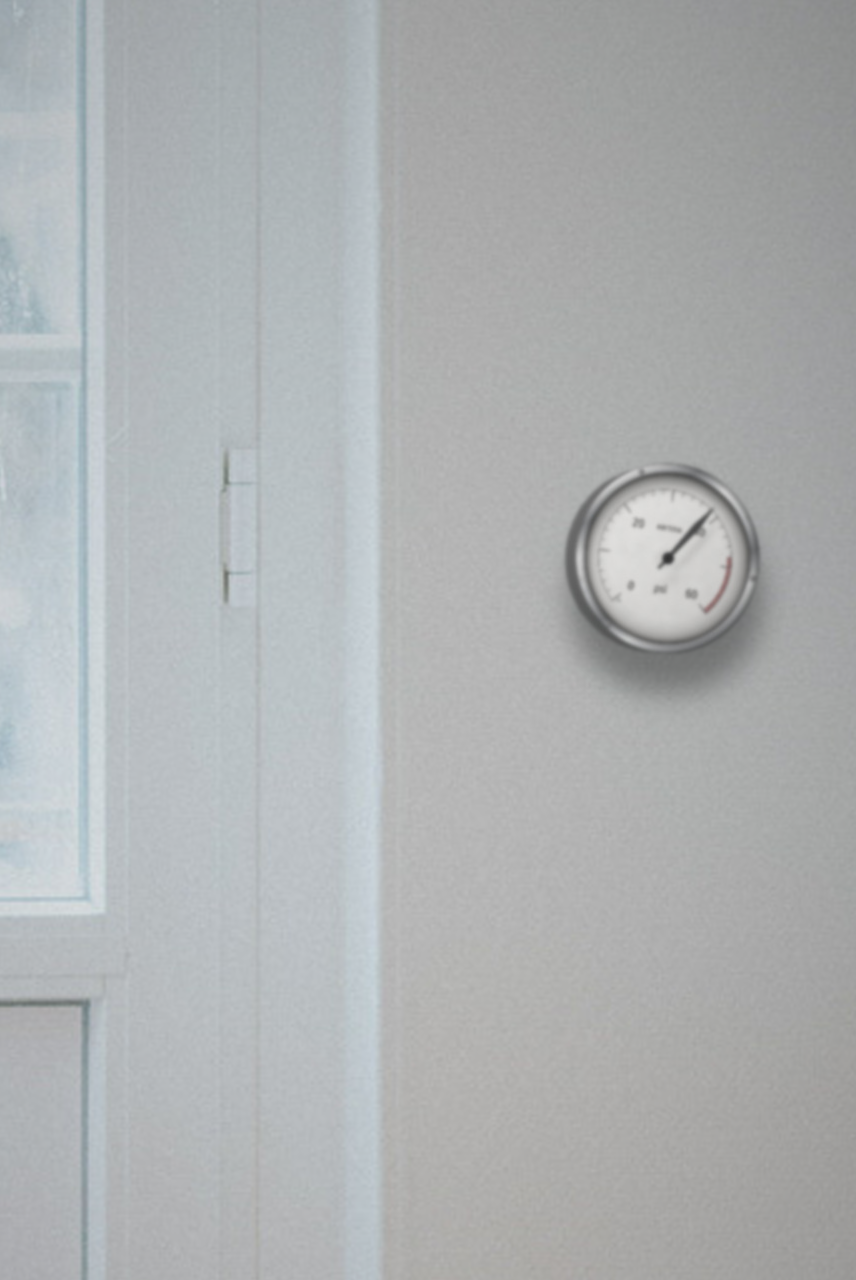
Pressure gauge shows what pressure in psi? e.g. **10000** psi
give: **38** psi
